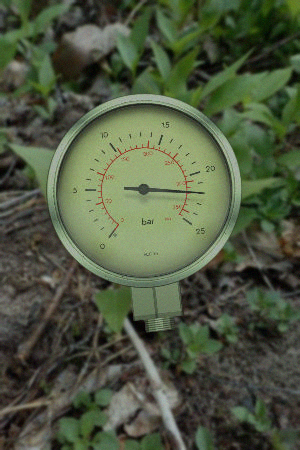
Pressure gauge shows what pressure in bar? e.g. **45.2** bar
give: **22** bar
